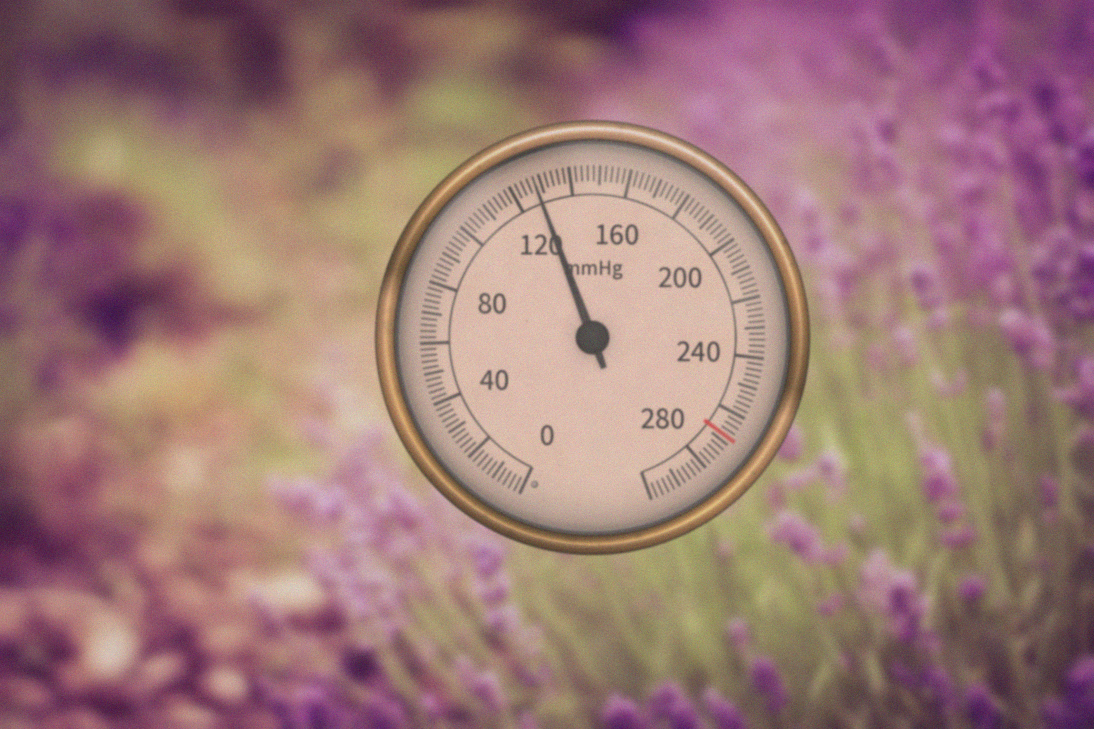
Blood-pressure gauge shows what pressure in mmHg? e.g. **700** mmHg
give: **128** mmHg
